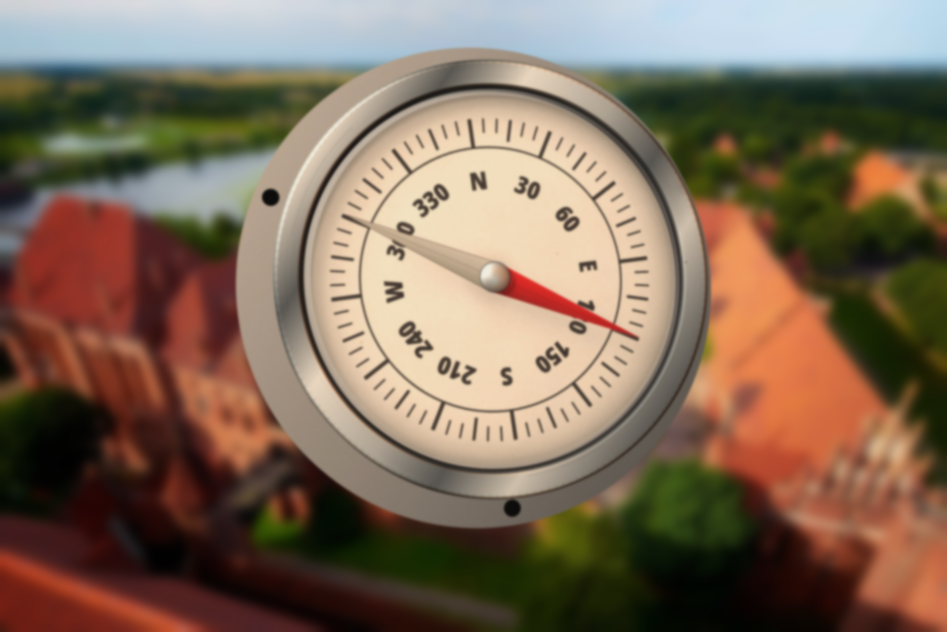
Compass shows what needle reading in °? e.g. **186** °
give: **120** °
